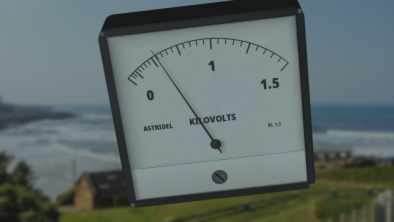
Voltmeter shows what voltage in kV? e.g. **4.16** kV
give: **0.55** kV
